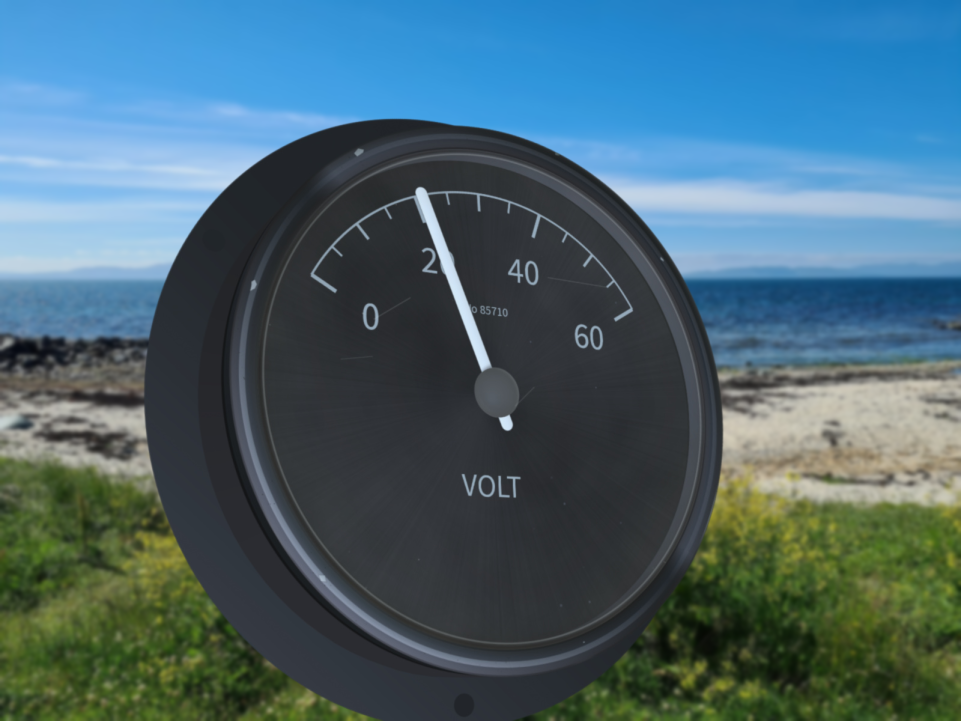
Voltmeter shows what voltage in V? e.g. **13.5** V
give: **20** V
